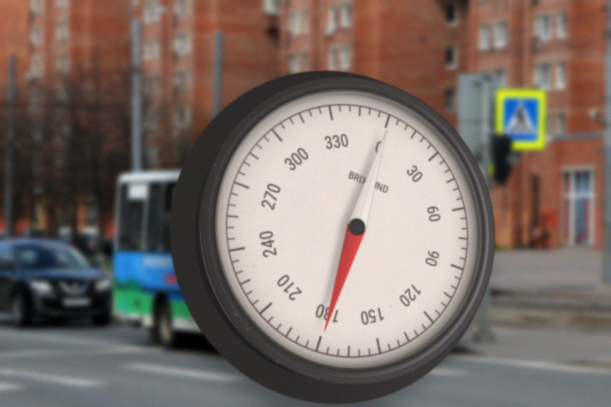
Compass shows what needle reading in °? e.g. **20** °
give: **180** °
